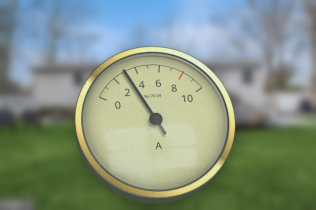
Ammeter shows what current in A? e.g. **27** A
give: **3** A
